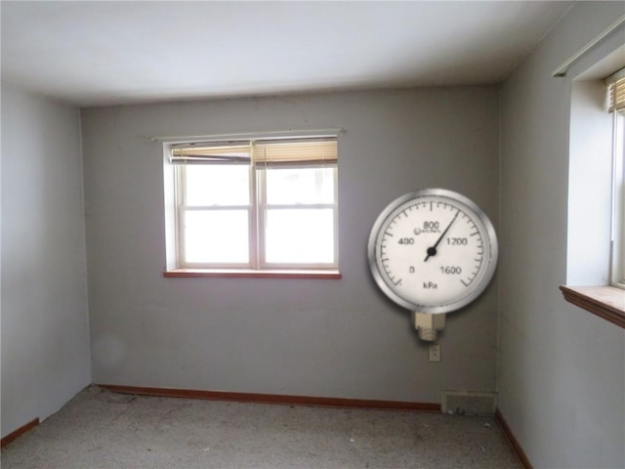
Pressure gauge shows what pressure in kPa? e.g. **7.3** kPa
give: **1000** kPa
